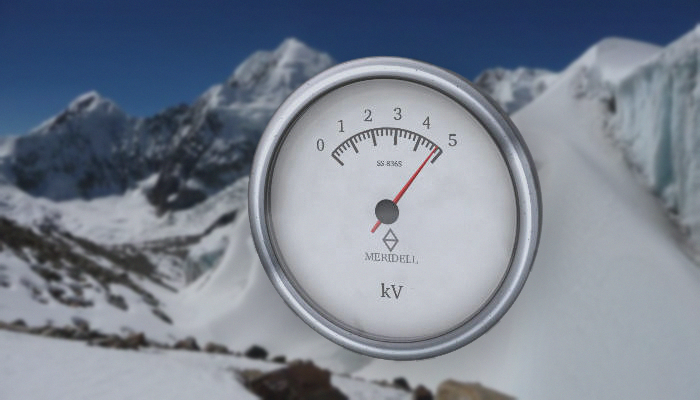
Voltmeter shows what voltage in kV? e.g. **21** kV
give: **4.8** kV
